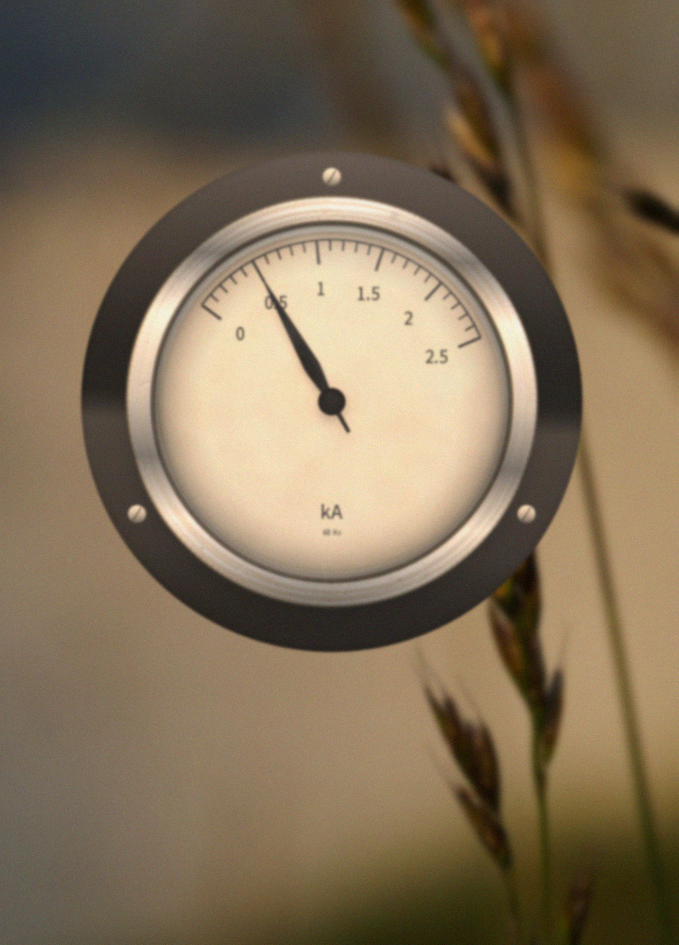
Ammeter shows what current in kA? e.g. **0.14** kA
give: **0.5** kA
